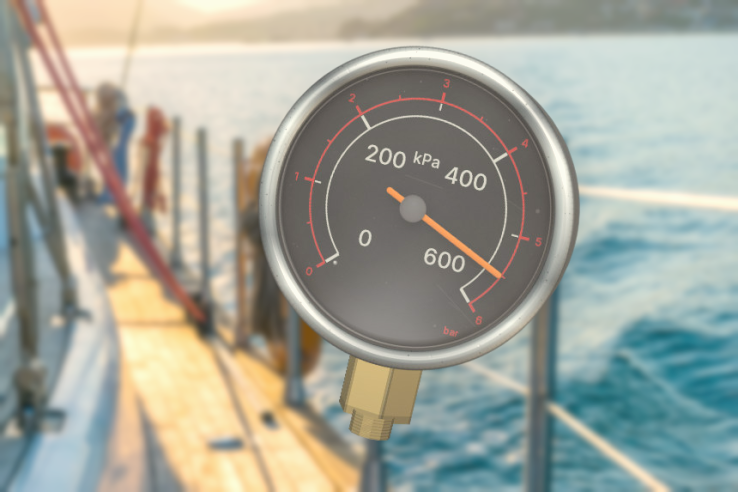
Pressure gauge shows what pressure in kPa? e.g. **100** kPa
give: **550** kPa
